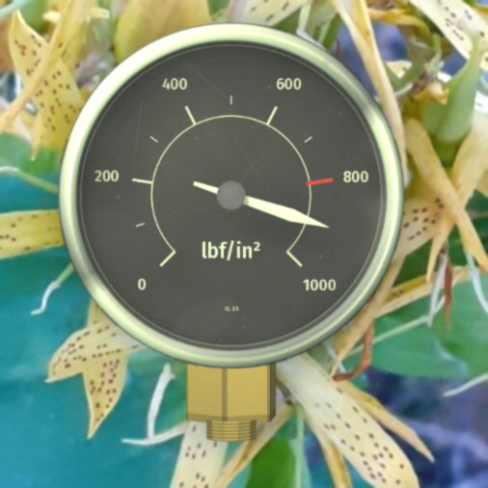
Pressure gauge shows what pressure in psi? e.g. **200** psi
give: **900** psi
